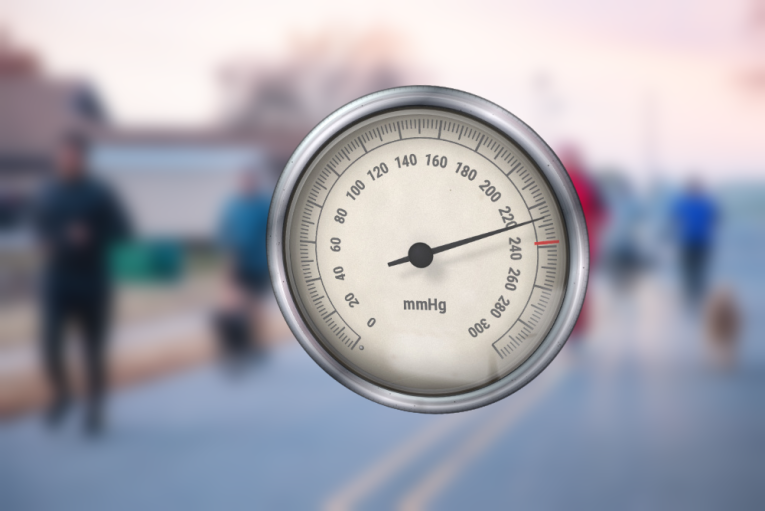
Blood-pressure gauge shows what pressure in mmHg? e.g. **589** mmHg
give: **226** mmHg
